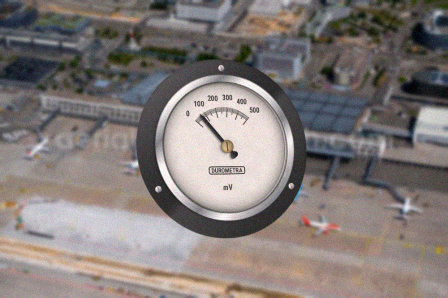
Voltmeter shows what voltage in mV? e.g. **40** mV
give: **50** mV
